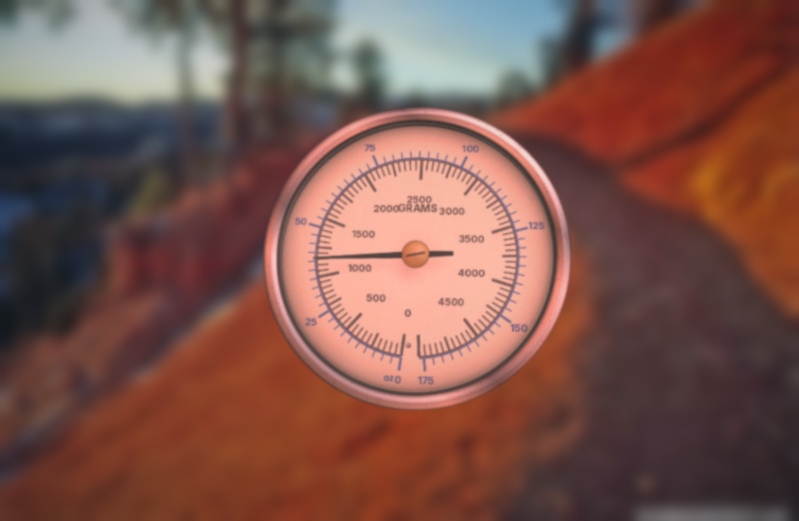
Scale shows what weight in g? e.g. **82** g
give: **1150** g
